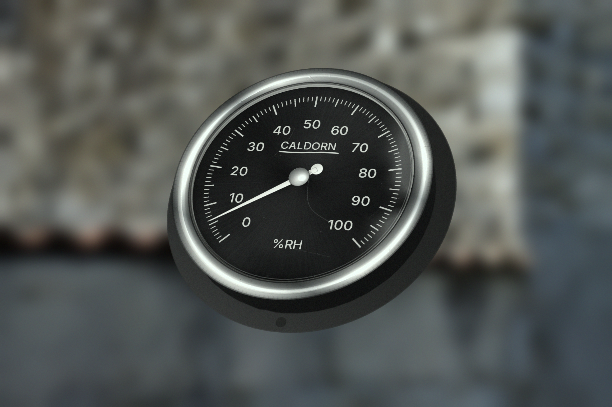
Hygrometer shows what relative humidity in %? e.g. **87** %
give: **5** %
